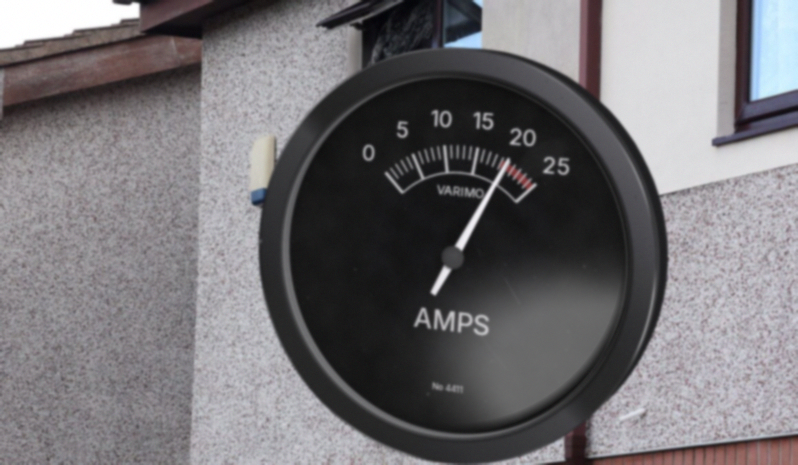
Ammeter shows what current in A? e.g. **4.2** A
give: **20** A
